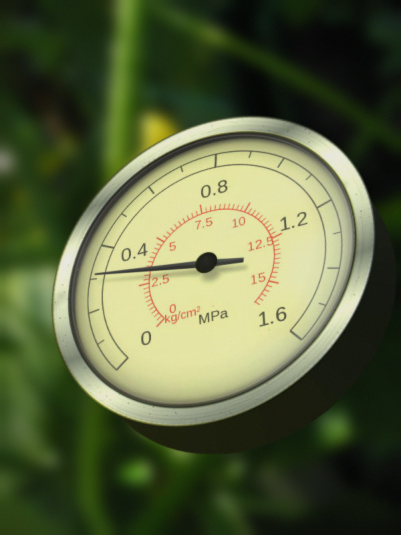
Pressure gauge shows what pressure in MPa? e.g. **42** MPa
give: **0.3** MPa
